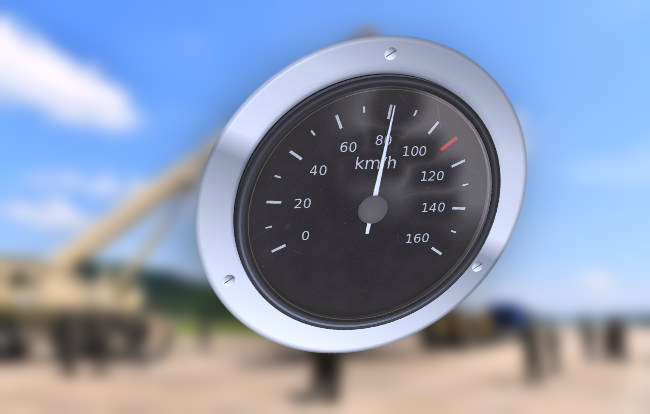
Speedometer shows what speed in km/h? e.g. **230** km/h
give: **80** km/h
